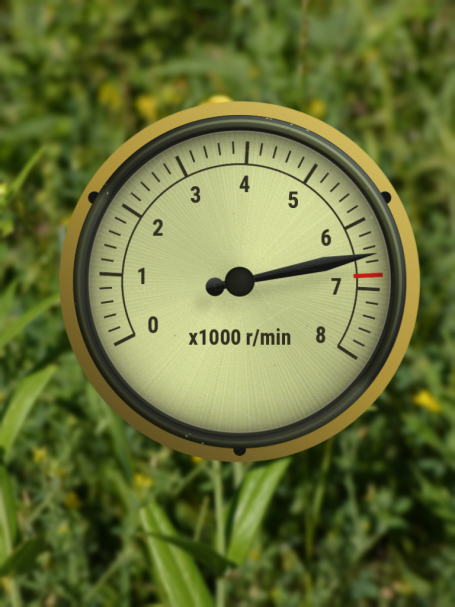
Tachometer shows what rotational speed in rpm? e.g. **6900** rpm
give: **6500** rpm
